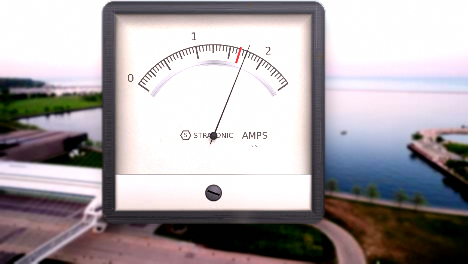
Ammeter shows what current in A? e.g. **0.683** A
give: **1.75** A
